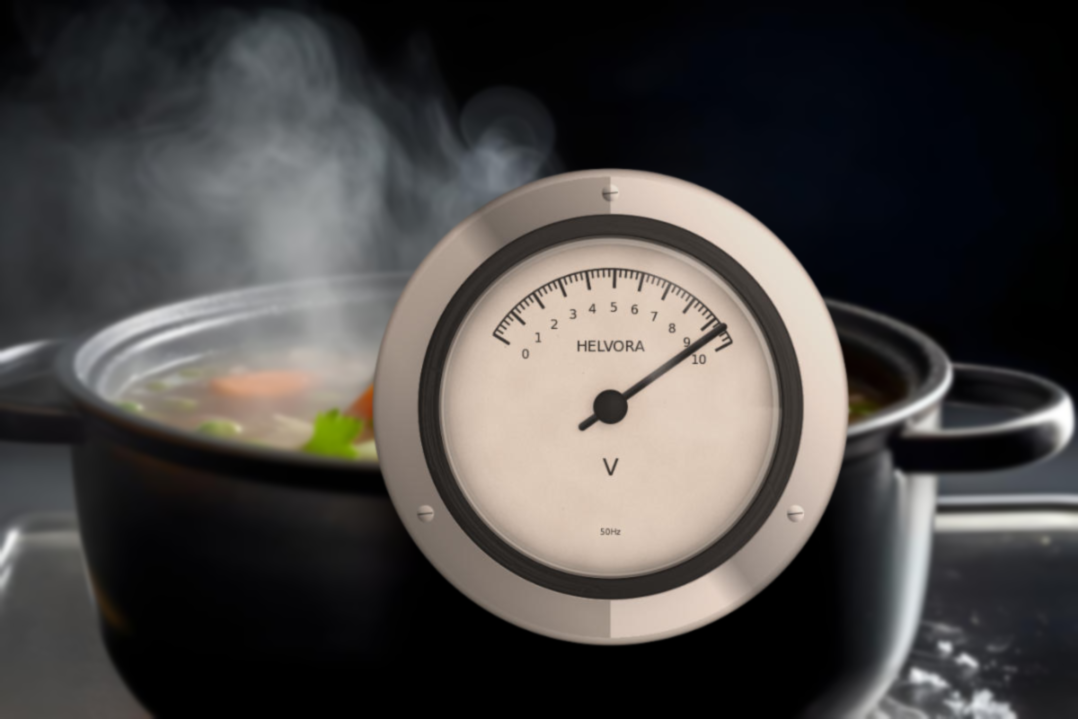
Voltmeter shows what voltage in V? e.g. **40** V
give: **9.4** V
